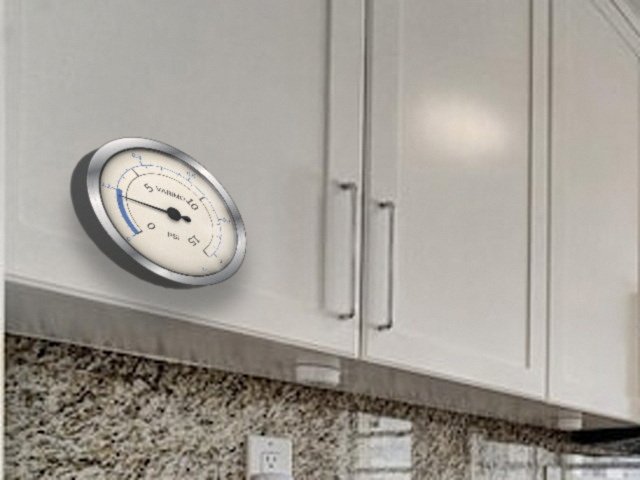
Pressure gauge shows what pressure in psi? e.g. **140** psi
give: **2.5** psi
